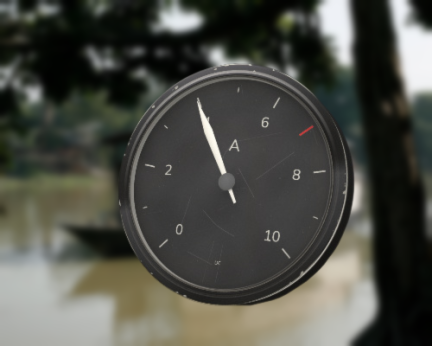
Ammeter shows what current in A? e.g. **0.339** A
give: **4** A
